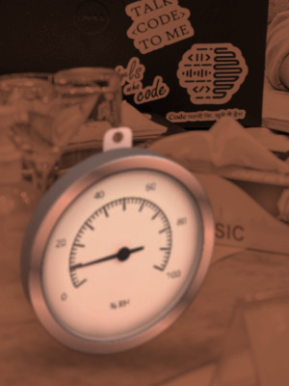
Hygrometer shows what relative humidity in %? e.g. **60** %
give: **10** %
